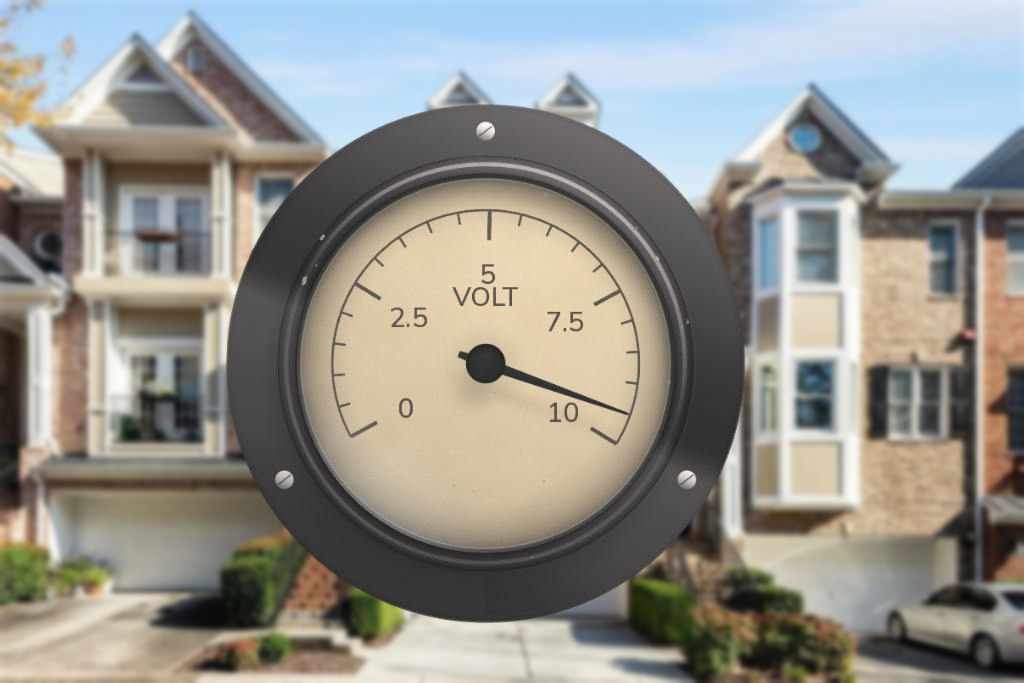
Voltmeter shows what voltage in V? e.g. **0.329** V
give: **9.5** V
